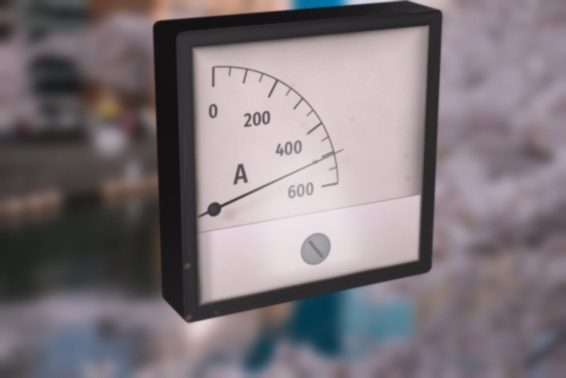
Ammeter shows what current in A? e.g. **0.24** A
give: **500** A
